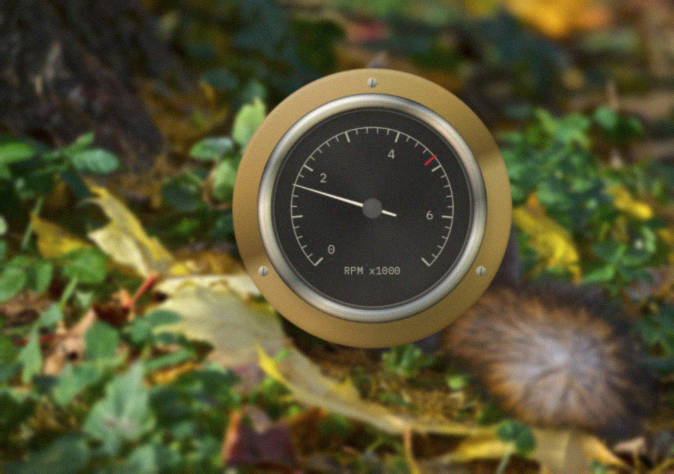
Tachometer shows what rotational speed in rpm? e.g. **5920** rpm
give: **1600** rpm
